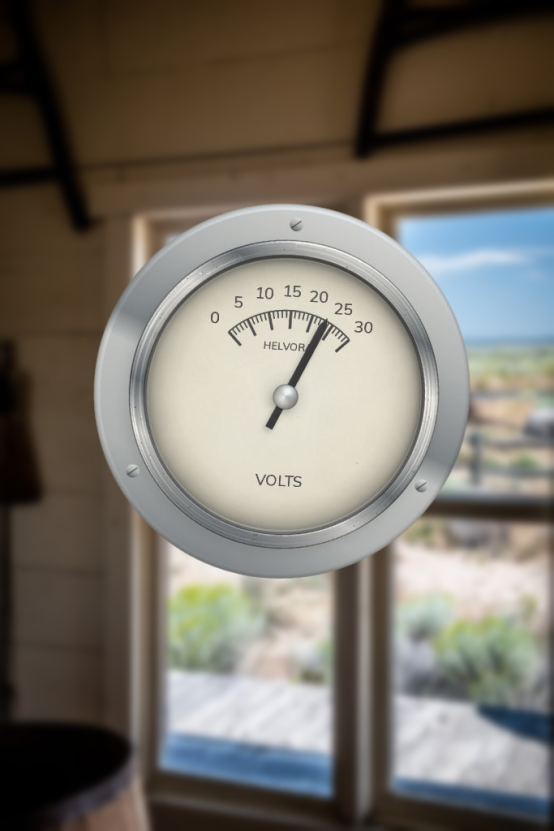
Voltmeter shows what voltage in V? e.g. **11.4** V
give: **23** V
